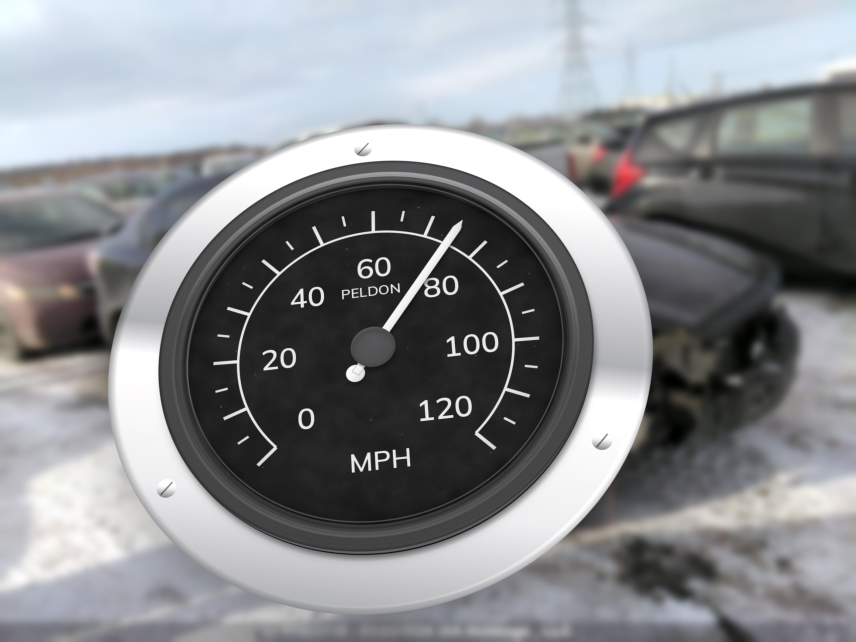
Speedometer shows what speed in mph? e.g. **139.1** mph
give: **75** mph
